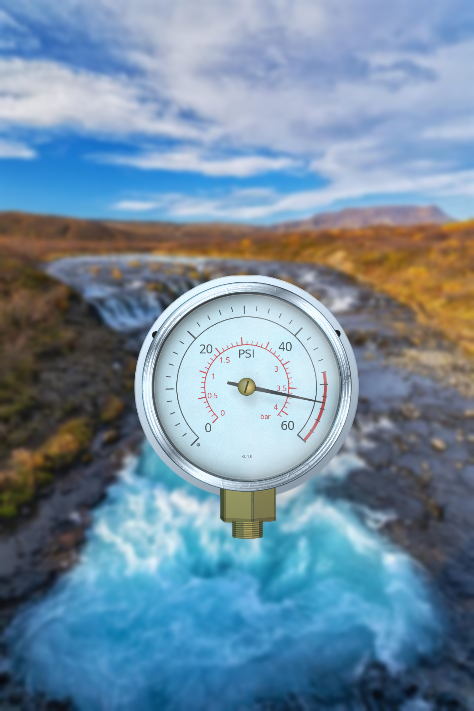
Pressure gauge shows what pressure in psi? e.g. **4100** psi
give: **53** psi
